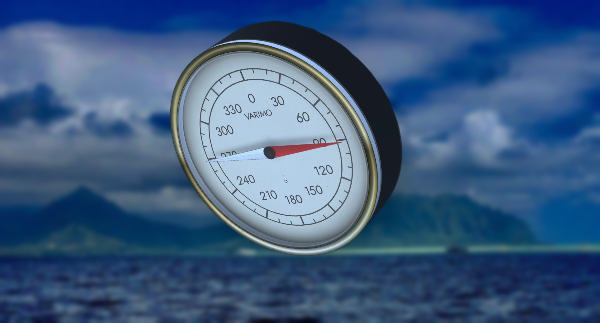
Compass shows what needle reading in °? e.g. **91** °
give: **90** °
